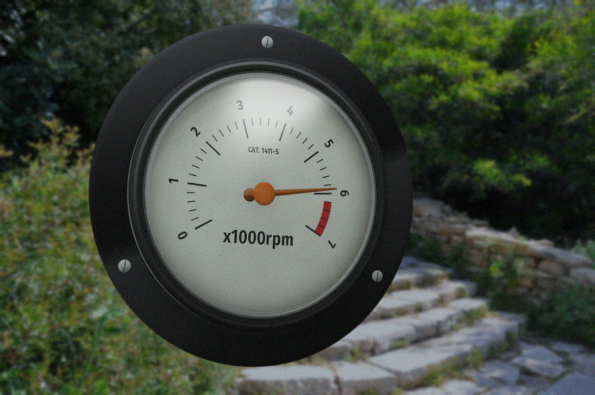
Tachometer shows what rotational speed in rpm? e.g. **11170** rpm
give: **5900** rpm
